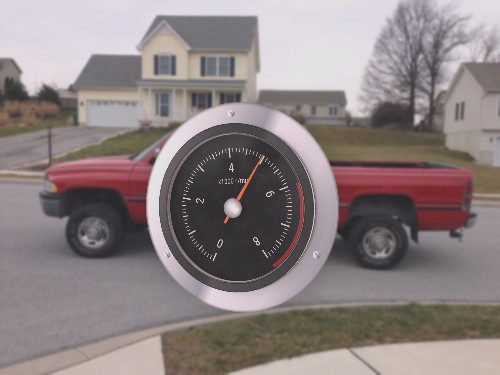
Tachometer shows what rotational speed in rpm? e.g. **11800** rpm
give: **5000** rpm
